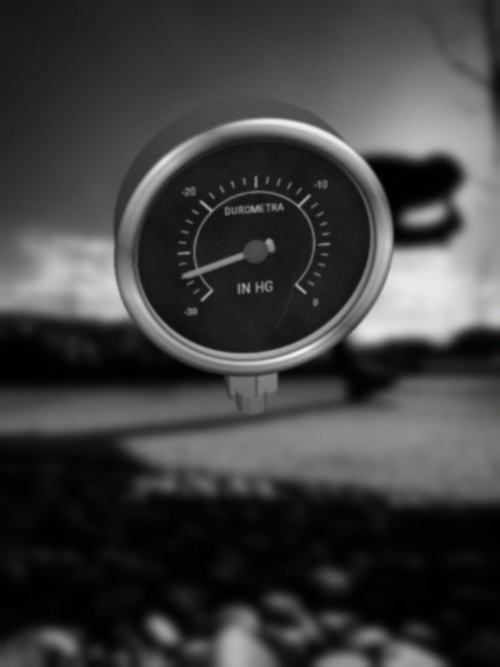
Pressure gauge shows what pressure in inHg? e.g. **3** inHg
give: **-27** inHg
